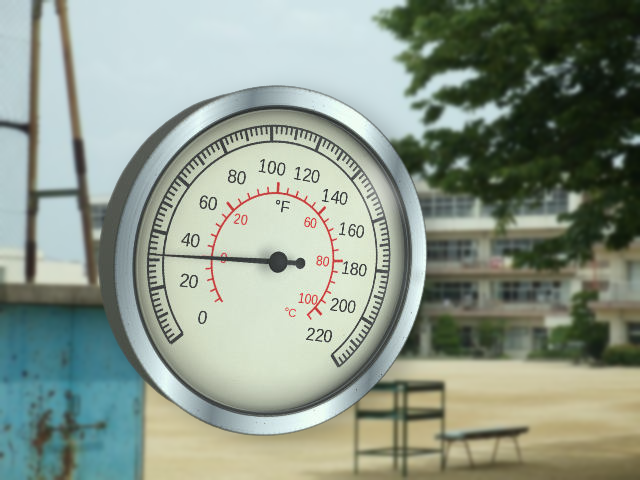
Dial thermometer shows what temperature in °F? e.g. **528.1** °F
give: **32** °F
